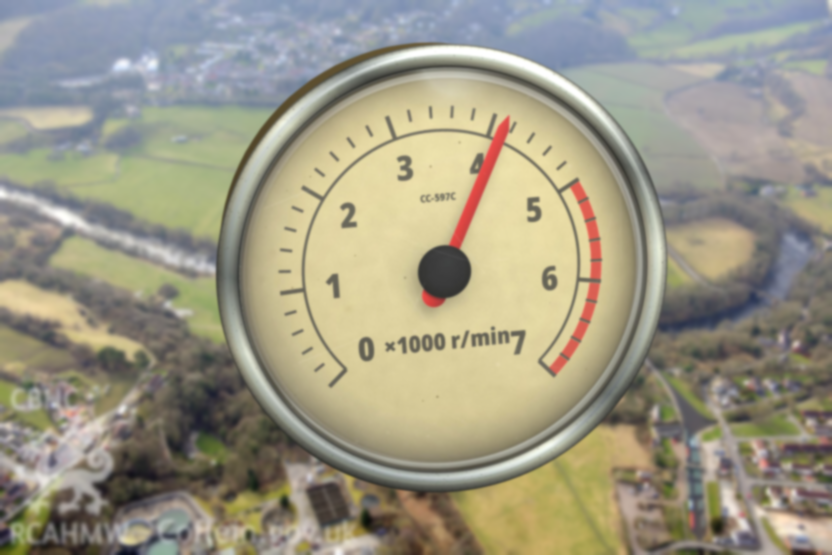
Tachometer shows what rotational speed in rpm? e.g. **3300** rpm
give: **4100** rpm
